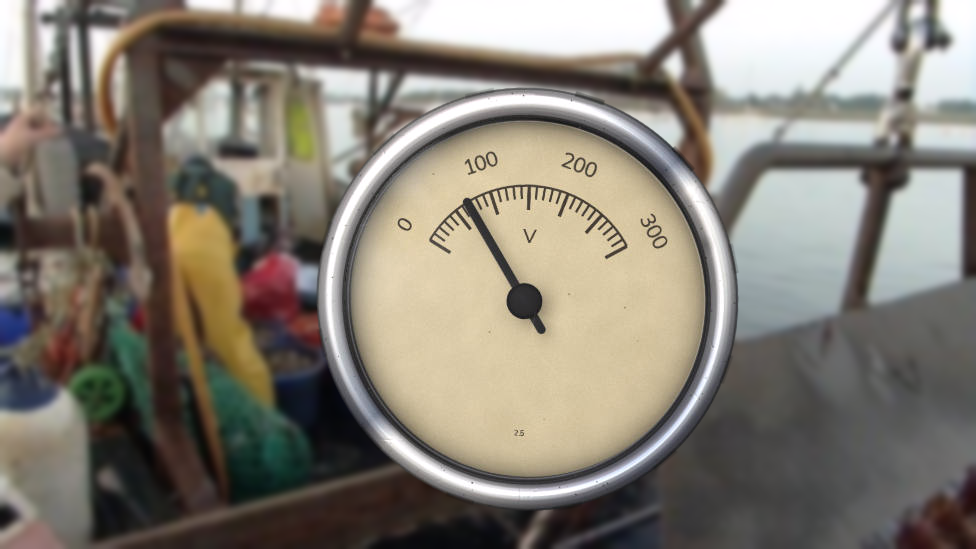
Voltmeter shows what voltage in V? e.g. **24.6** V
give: **70** V
